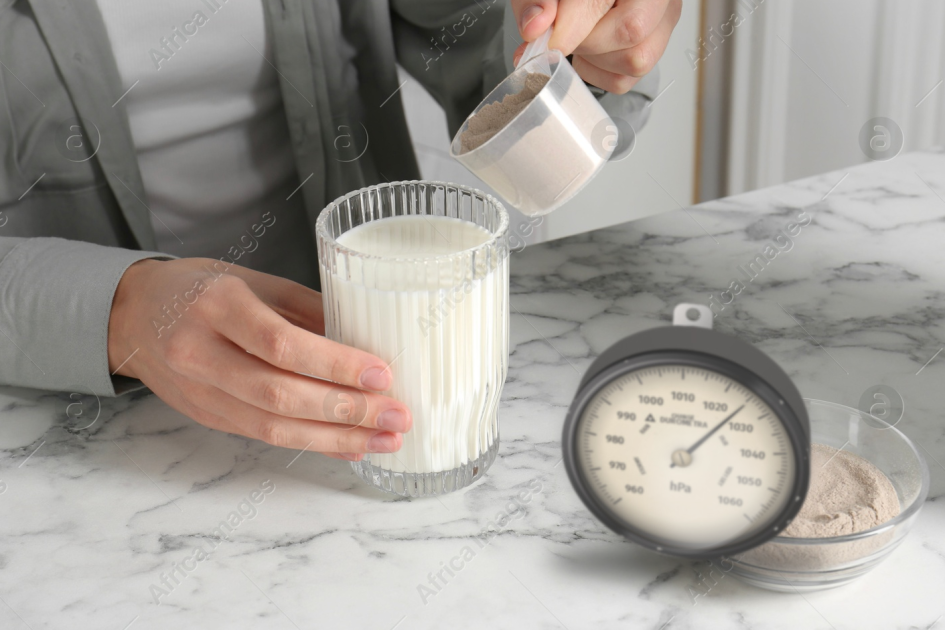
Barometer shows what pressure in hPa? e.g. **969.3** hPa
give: **1025** hPa
